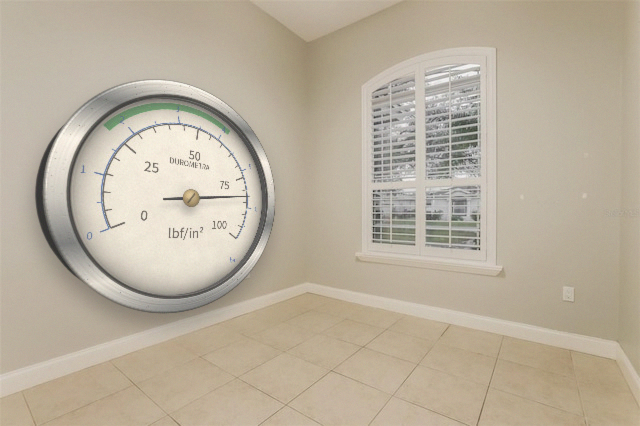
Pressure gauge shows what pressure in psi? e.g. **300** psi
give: **82.5** psi
